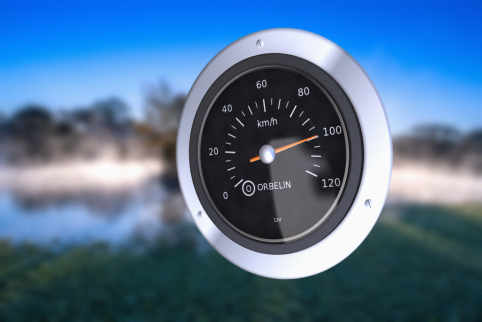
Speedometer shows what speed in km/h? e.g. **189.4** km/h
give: **100** km/h
